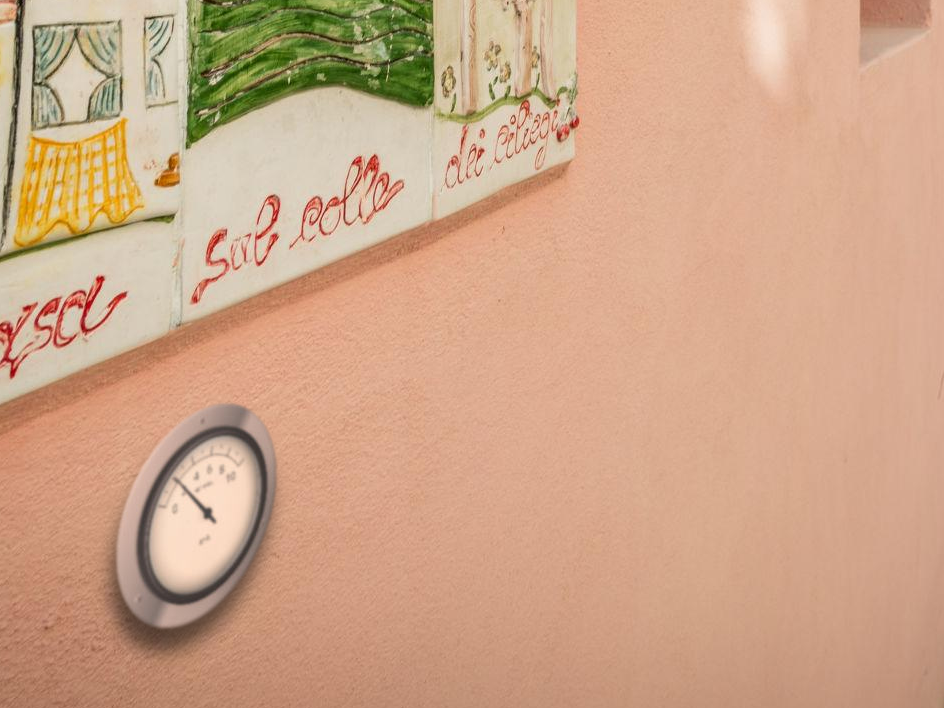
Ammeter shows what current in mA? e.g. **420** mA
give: **2** mA
